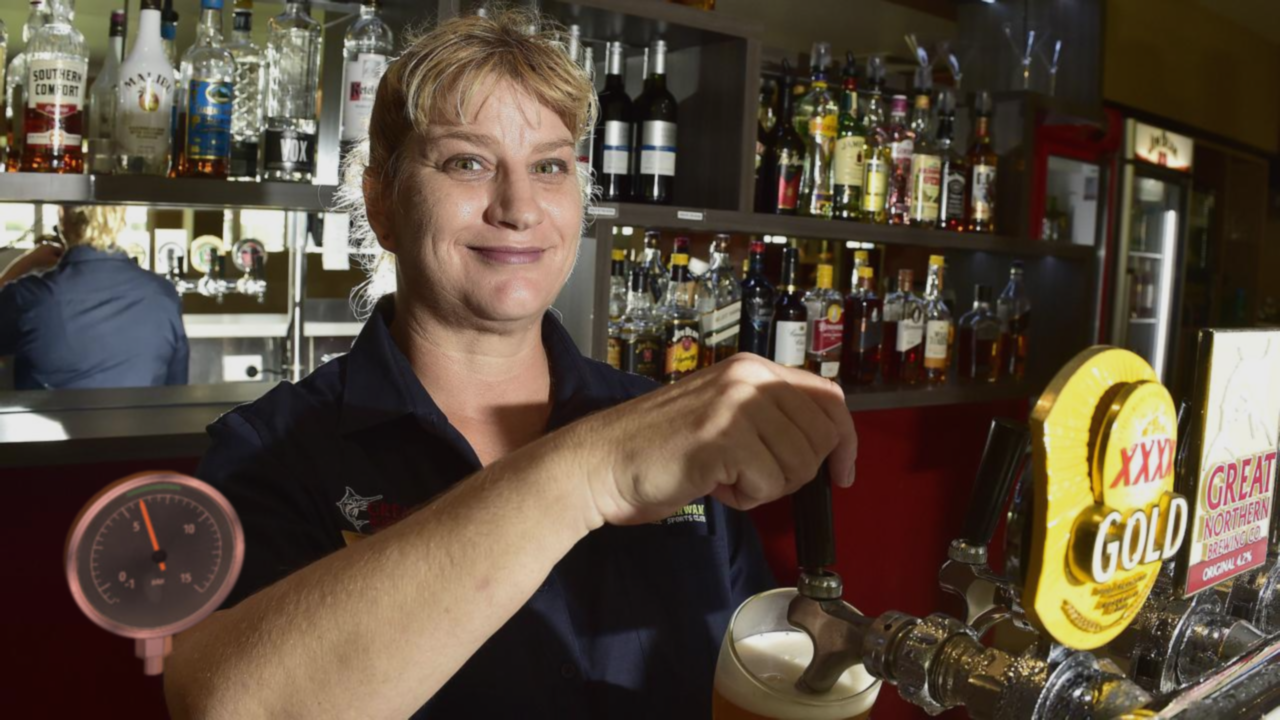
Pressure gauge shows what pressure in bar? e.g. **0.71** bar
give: **6** bar
